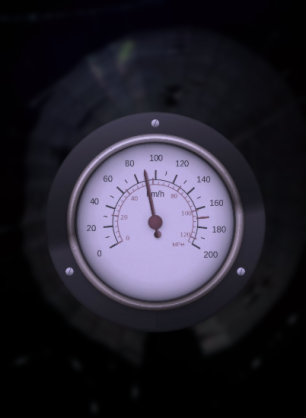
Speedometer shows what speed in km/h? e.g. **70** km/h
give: **90** km/h
